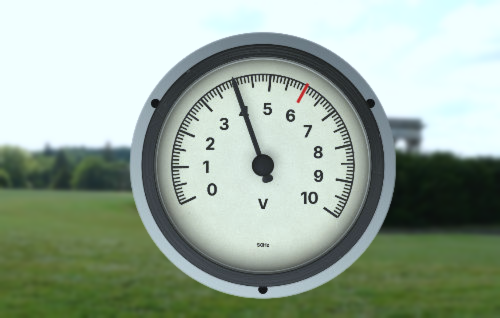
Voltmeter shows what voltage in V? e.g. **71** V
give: **4** V
